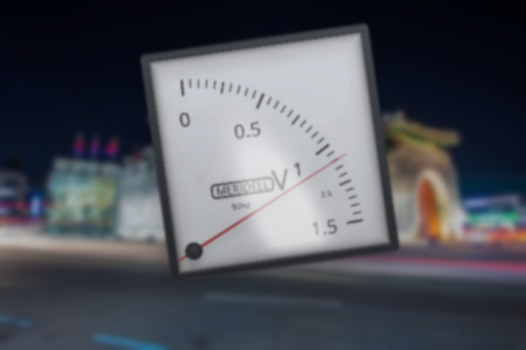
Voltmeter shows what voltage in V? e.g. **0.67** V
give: **1.1** V
